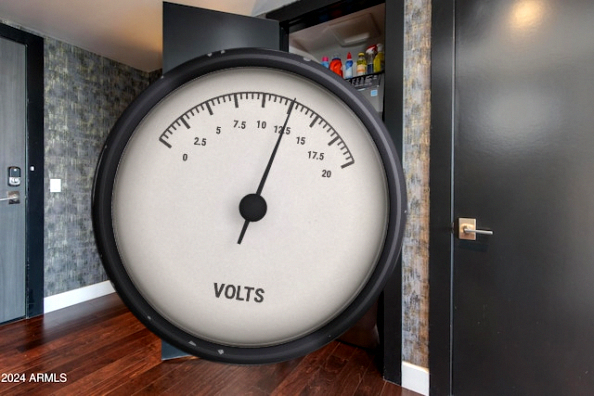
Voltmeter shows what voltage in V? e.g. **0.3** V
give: **12.5** V
